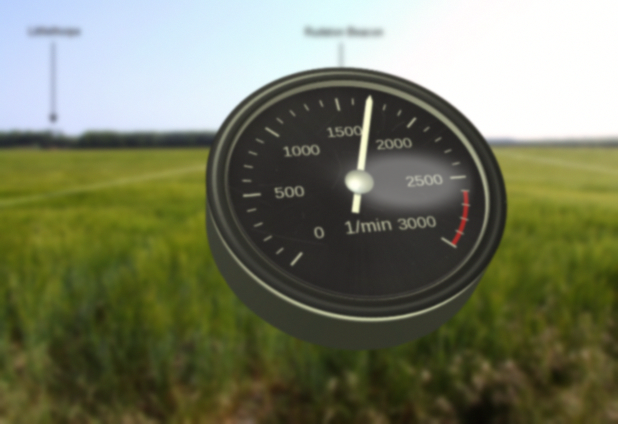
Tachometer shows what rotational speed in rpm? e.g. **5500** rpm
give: **1700** rpm
